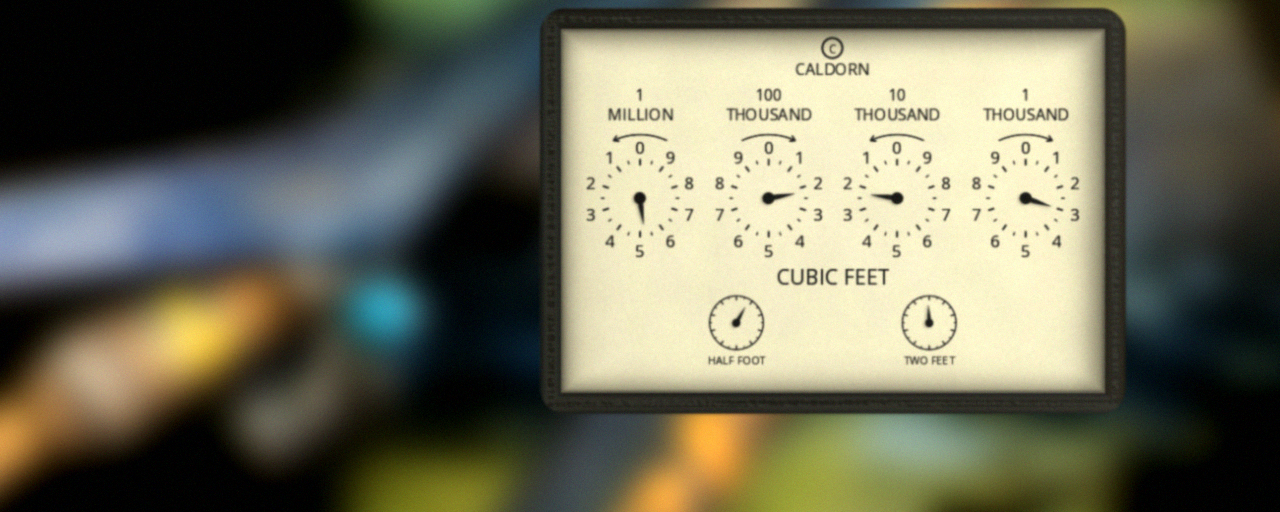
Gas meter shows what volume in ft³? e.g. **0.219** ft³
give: **522300** ft³
